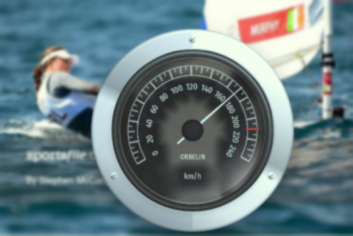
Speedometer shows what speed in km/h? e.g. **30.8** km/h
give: **170** km/h
